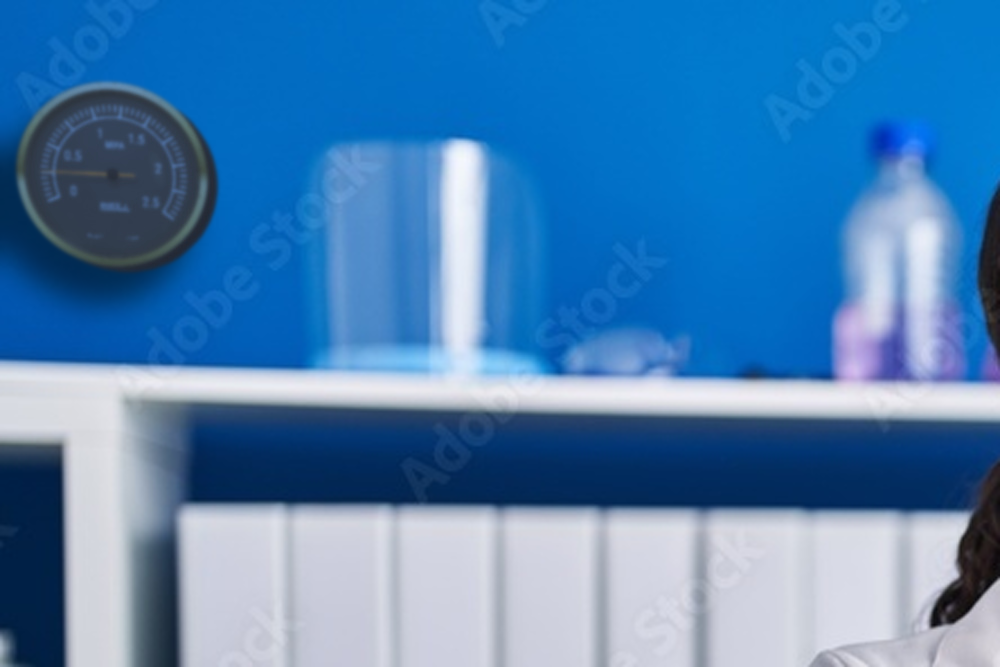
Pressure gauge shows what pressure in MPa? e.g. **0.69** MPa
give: **0.25** MPa
